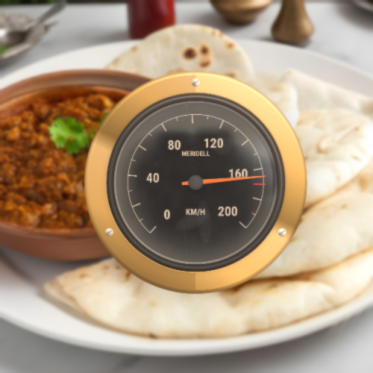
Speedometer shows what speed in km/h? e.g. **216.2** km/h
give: **165** km/h
